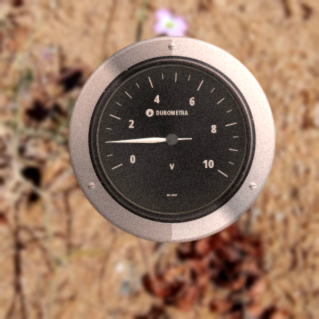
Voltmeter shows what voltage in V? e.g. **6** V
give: **1** V
